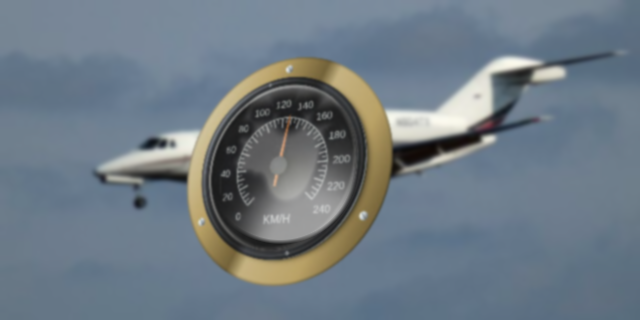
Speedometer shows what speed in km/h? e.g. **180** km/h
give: **130** km/h
